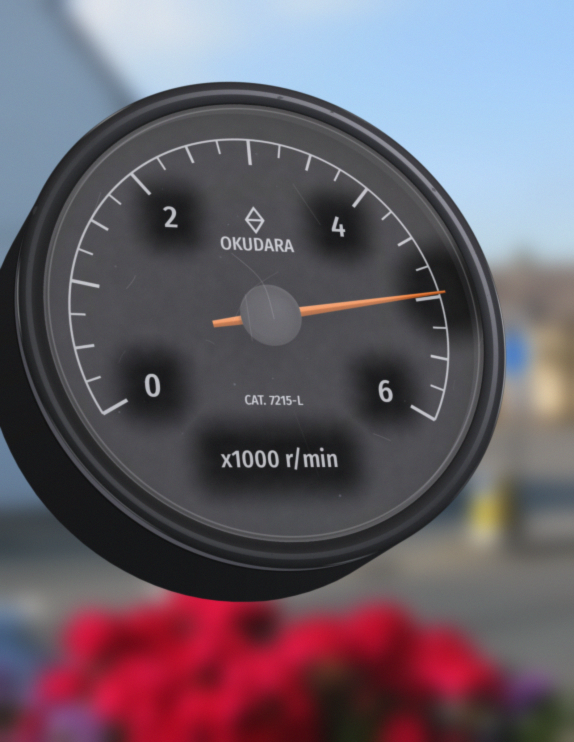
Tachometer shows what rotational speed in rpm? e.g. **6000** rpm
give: **5000** rpm
